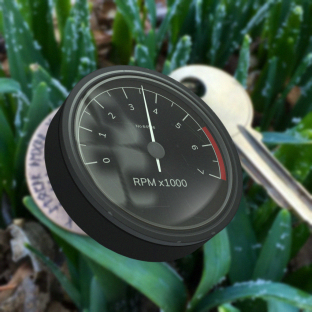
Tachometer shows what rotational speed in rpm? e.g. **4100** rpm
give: **3500** rpm
